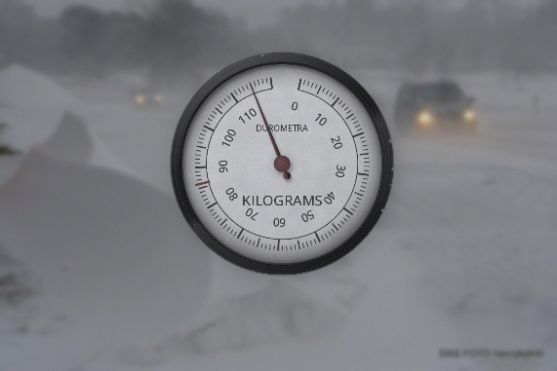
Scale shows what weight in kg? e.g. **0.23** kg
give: **115** kg
